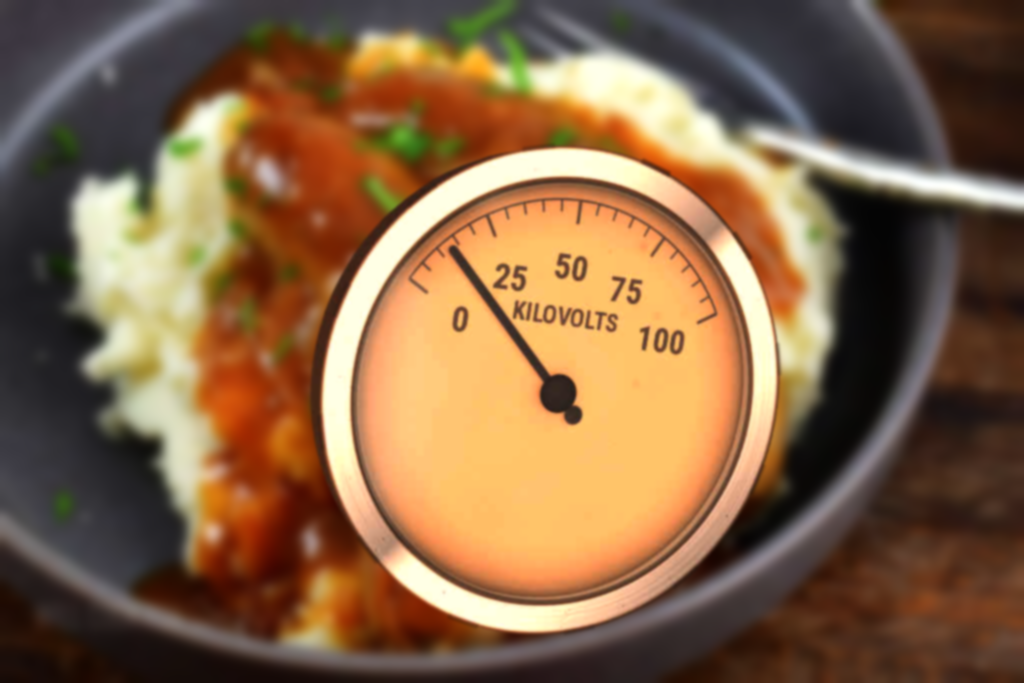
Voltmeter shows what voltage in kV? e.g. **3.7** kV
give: **12.5** kV
